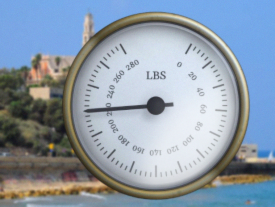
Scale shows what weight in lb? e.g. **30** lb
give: **220** lb
